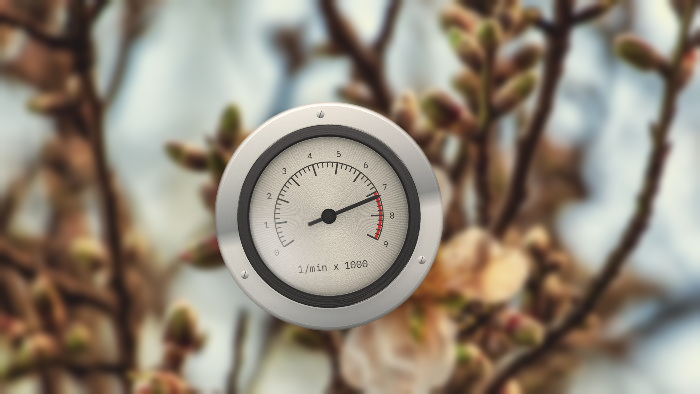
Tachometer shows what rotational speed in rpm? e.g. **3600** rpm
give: **7200** rpm
